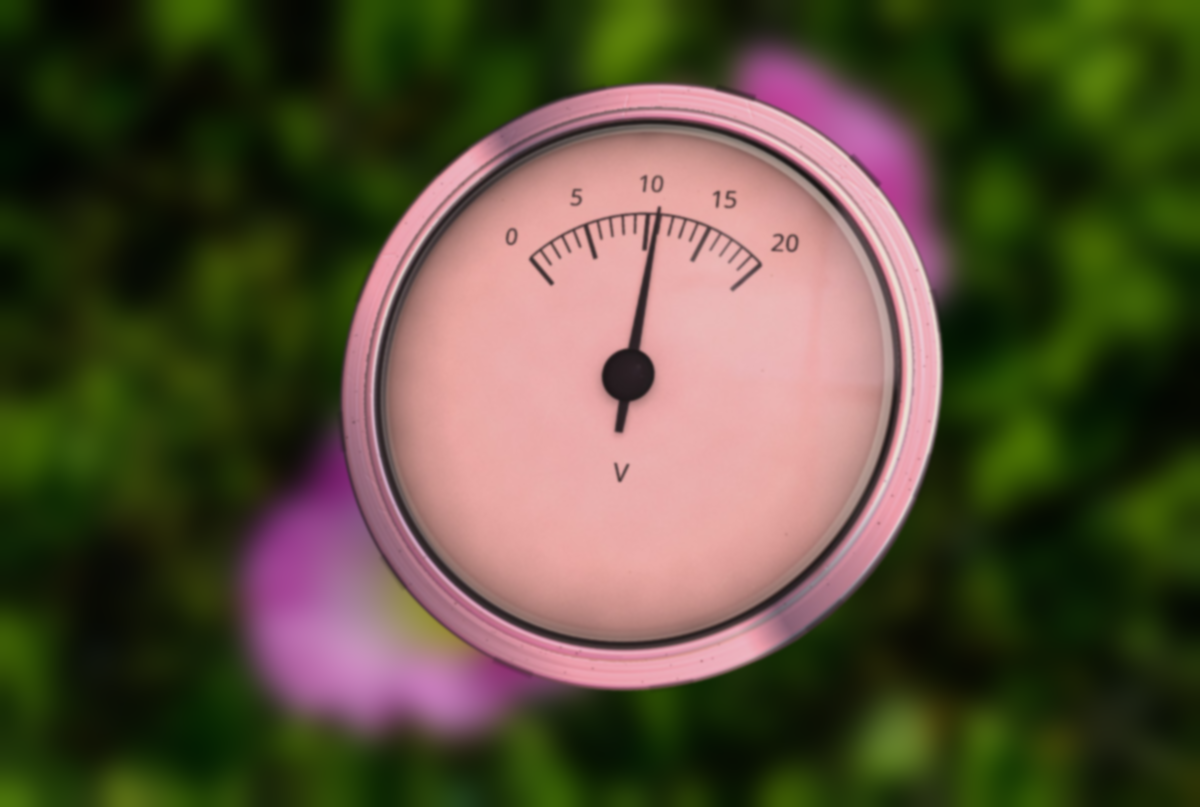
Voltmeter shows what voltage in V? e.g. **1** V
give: **11** V
